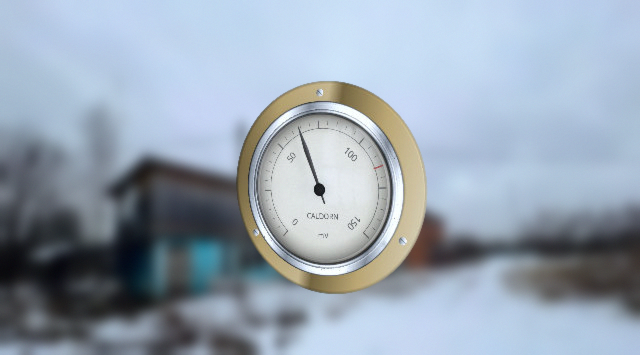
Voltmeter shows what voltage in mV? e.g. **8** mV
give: **65** mV
